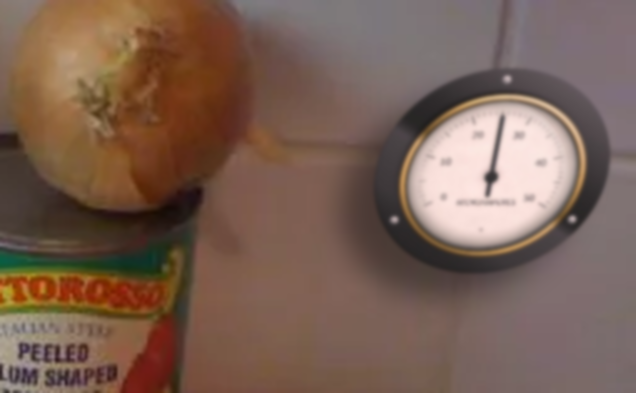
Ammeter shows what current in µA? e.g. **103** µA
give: **25** µA
